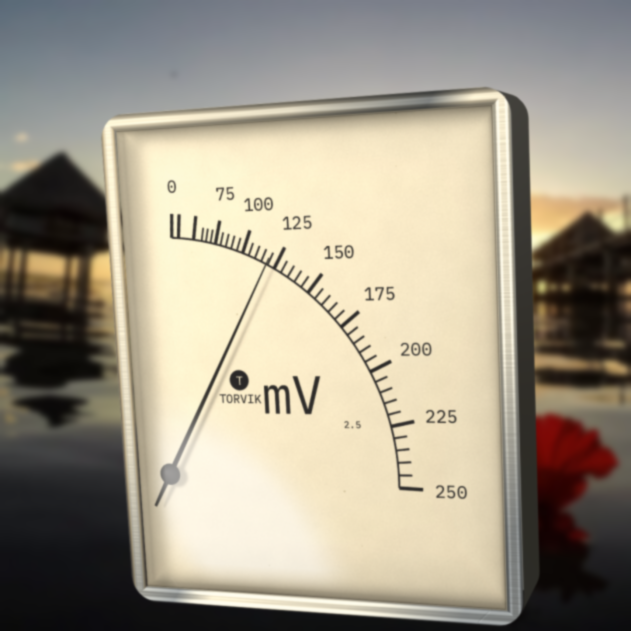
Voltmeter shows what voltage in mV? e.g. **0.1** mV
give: **120** mV
